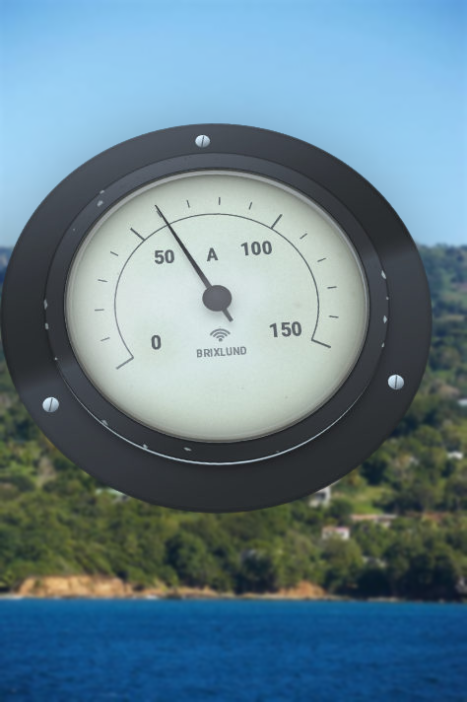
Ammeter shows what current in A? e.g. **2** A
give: **60** A
